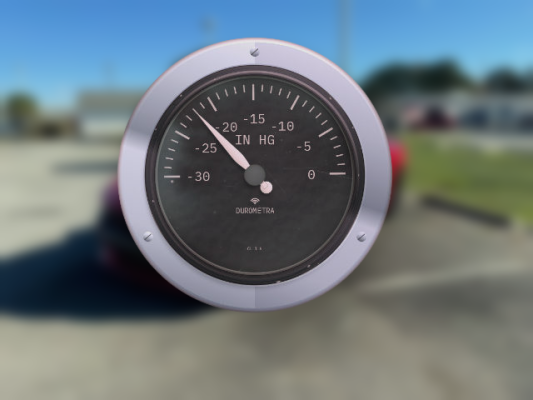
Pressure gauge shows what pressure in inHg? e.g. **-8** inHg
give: **-22** inHg
